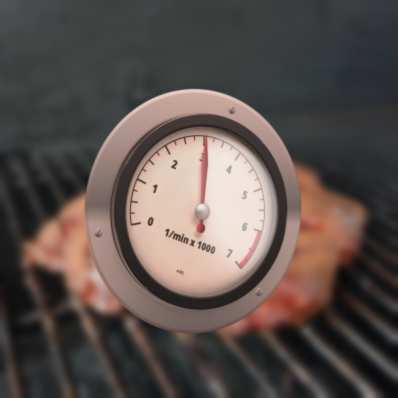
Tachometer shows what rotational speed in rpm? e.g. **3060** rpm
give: **3000** rpm
